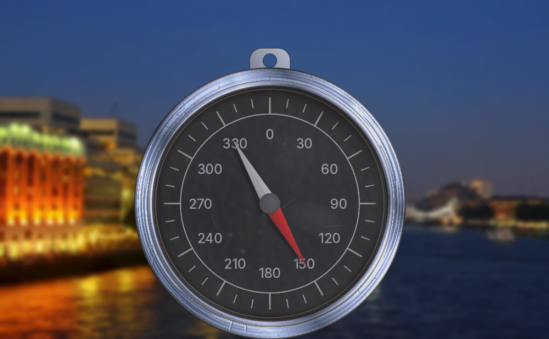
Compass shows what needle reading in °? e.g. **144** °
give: **150** °
